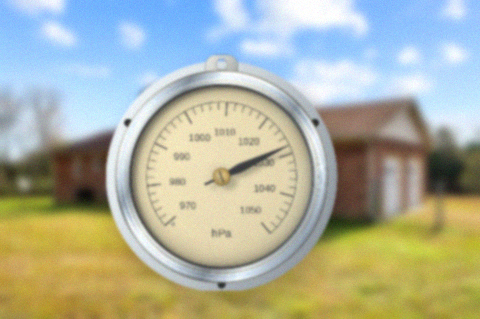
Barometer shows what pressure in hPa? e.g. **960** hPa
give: **1028** hPa
